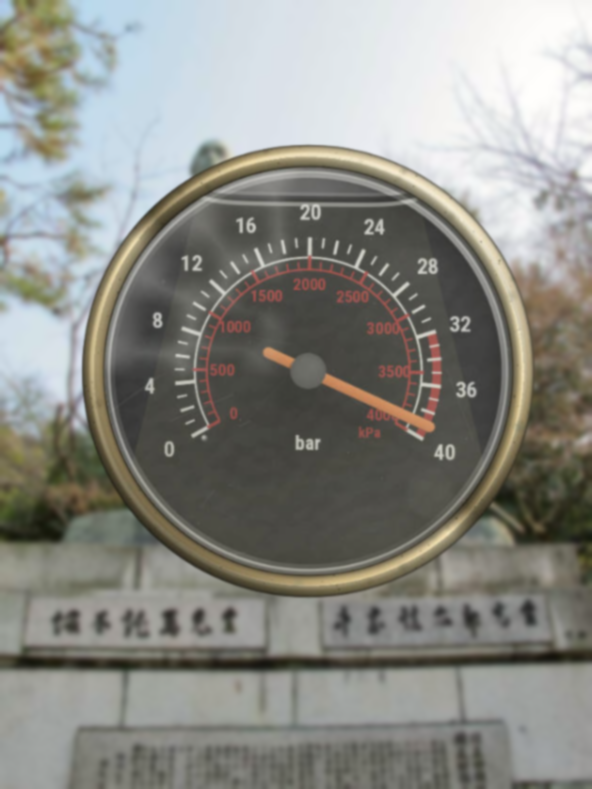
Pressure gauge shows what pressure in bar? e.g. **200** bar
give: **39** bar
